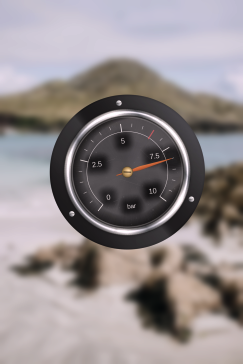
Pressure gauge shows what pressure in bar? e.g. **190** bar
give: **8** bar
